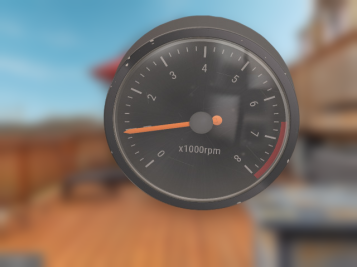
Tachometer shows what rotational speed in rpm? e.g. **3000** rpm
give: **1000** rpm
